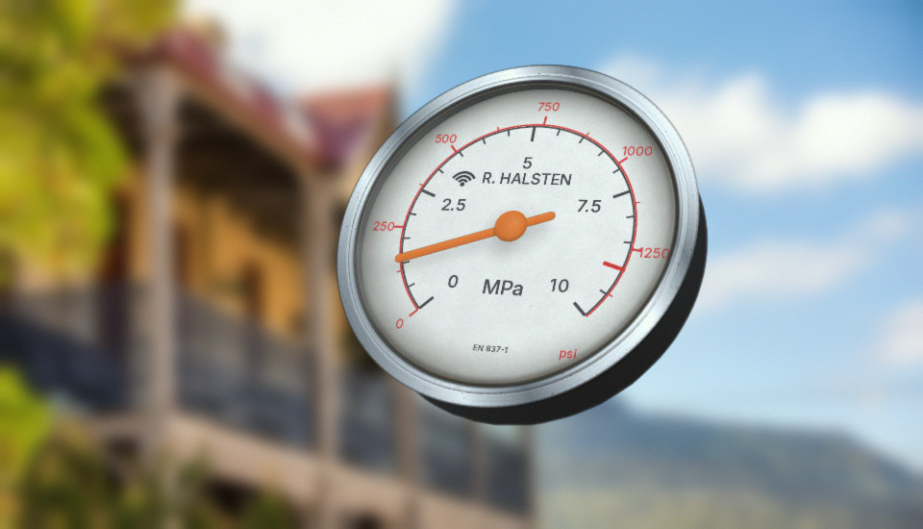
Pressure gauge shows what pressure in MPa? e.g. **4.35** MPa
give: **1** MPa
